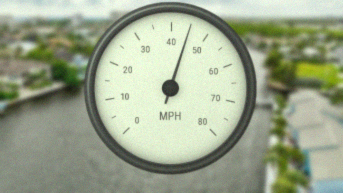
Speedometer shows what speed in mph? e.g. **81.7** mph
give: **45** mph
